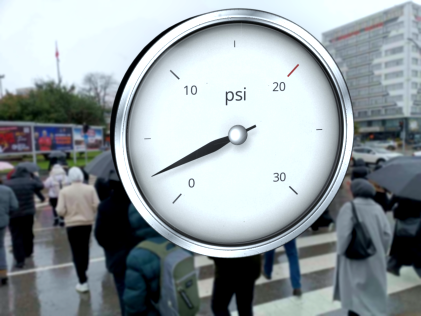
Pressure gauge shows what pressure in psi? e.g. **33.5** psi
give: **2.5** psi
